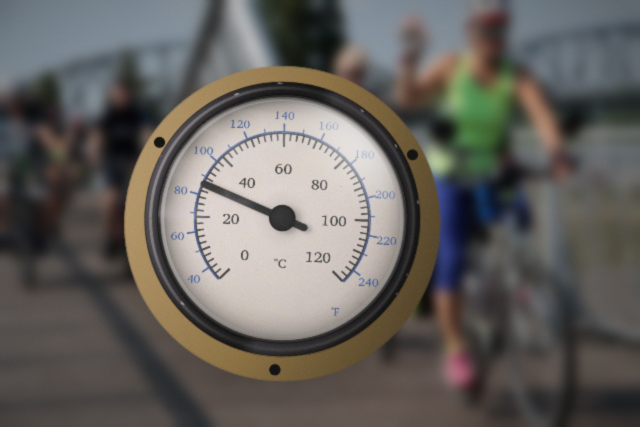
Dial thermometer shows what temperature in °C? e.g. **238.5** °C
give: **30** °C
